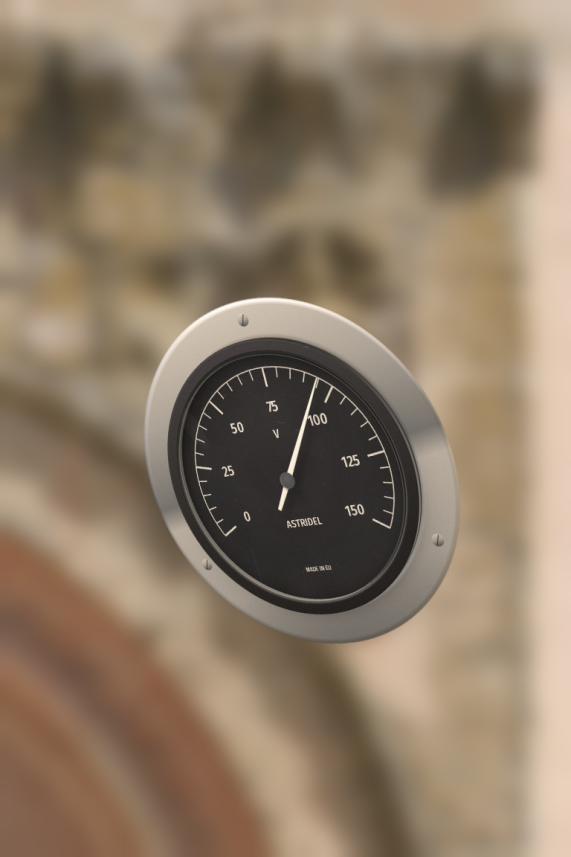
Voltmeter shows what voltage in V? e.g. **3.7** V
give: **95** V
